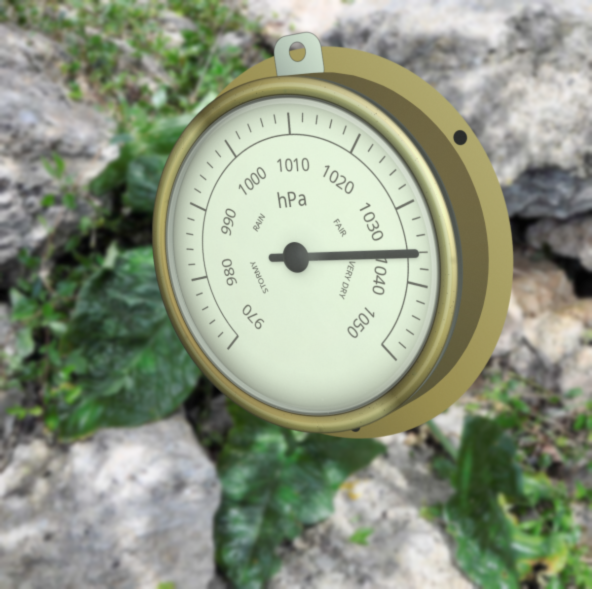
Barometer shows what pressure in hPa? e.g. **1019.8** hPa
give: **1036** hPa
